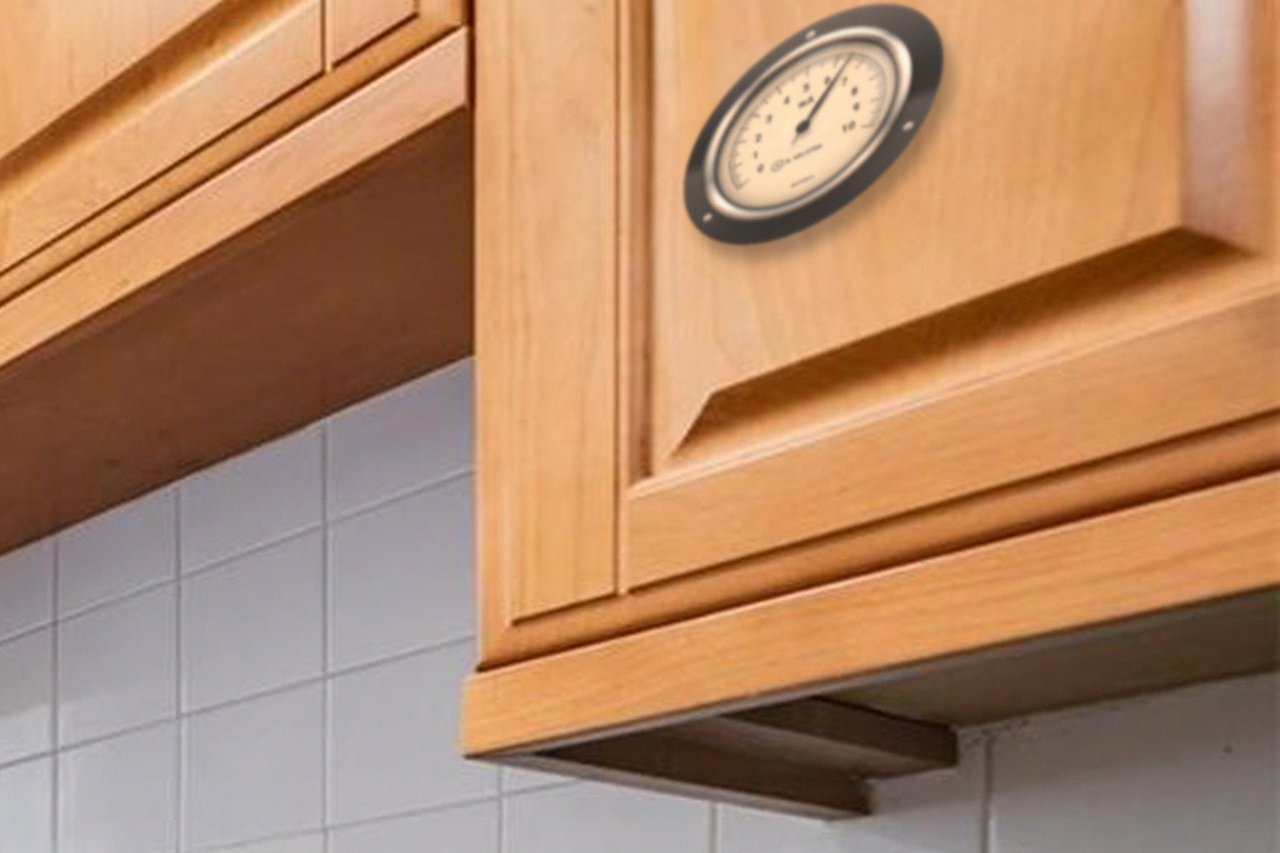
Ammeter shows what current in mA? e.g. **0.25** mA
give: **6.5** mA
